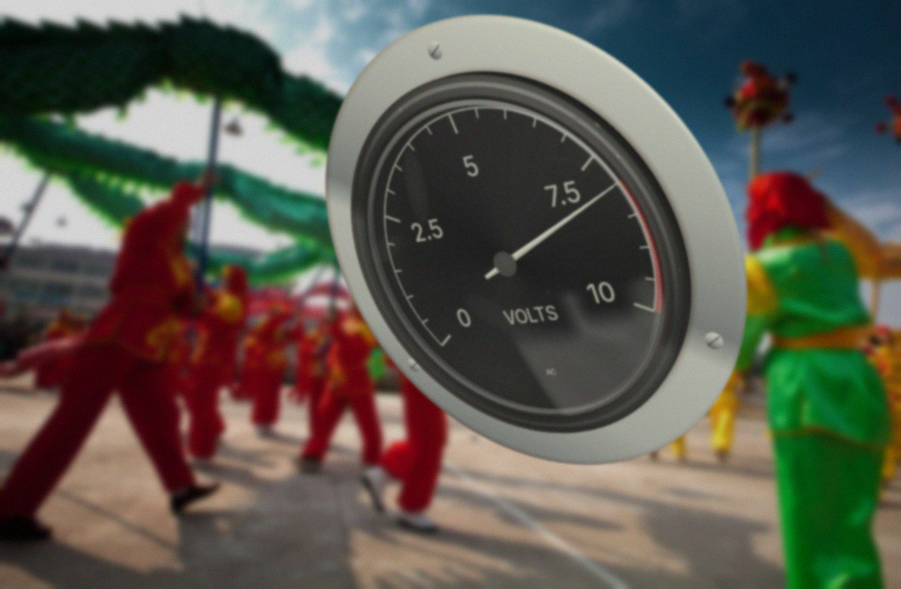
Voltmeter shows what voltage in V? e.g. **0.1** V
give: **8** V
